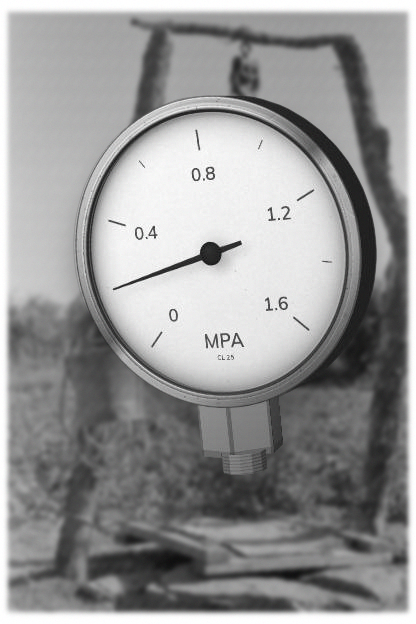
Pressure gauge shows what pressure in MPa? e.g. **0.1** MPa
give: **0.2** MPa
